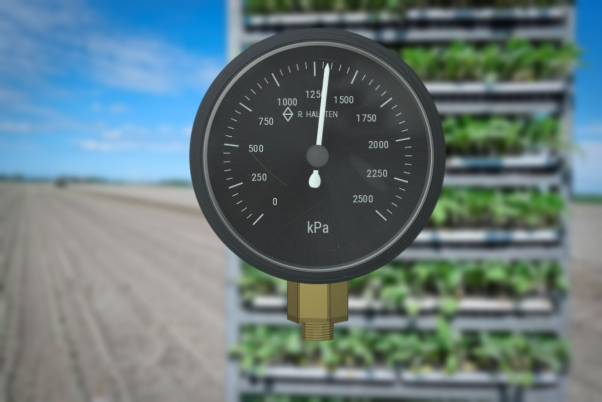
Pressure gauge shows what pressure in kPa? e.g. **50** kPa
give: **1325** kPa
